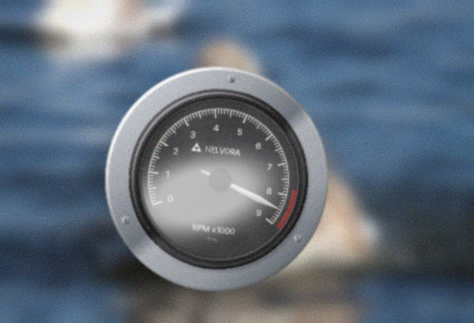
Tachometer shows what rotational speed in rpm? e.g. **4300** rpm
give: **8500** rpm
